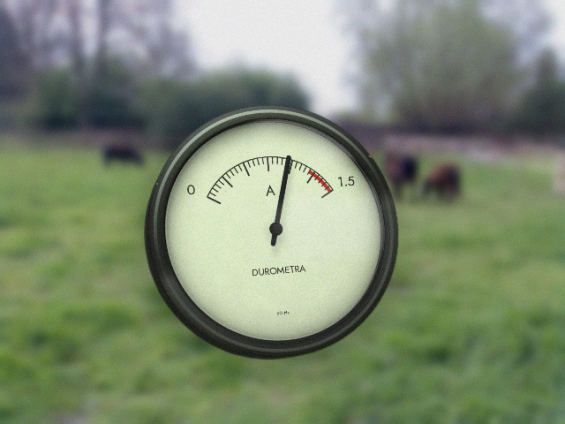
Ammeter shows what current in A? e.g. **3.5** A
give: **0.95** A
